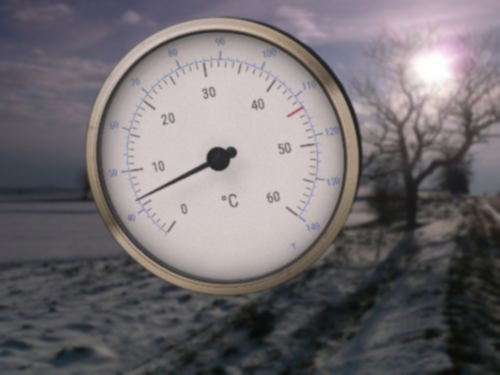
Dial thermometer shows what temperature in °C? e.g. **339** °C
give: **6** °C
